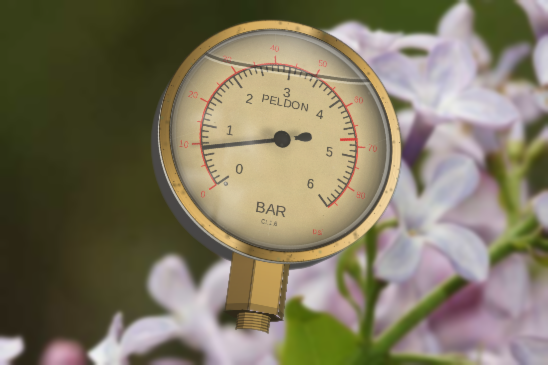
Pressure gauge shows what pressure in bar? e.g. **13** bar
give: **0.6** bar
